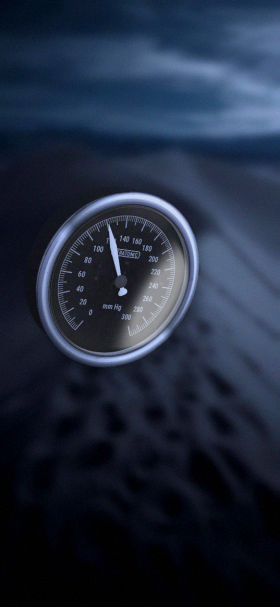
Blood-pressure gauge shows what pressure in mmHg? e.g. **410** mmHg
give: **120** mmHg
